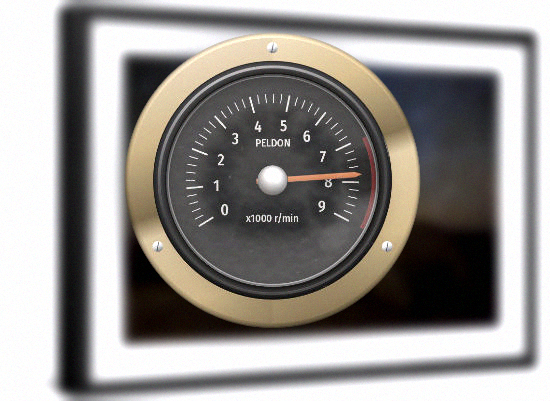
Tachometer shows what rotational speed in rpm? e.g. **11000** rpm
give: **7800** rpm
